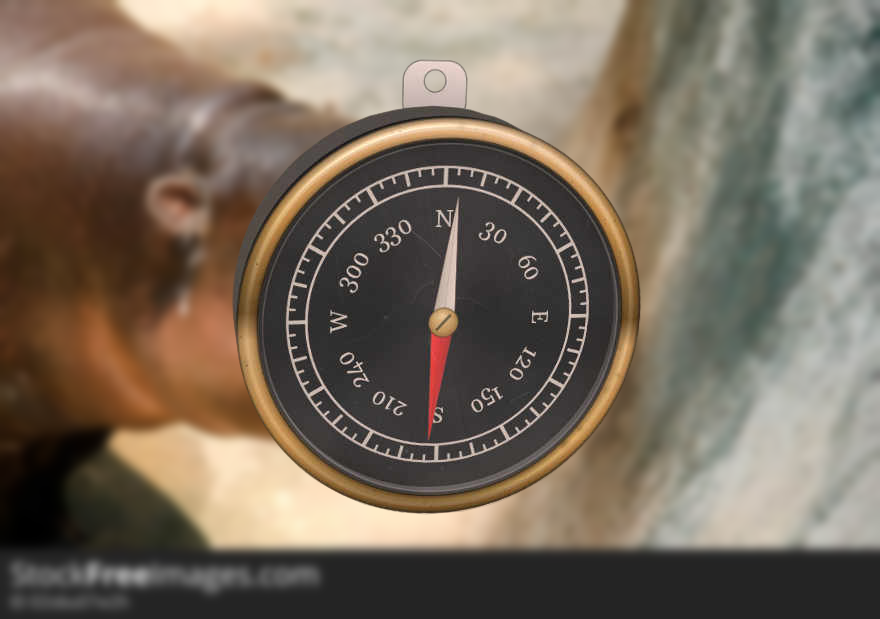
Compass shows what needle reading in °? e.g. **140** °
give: **185** °
